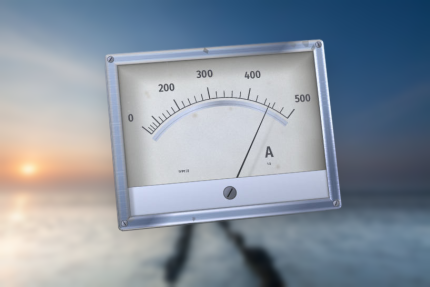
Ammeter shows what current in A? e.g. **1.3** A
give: **450** A
